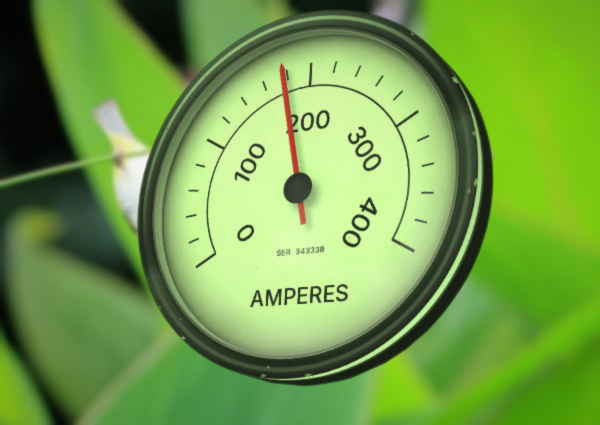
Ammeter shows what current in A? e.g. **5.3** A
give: **180** A
